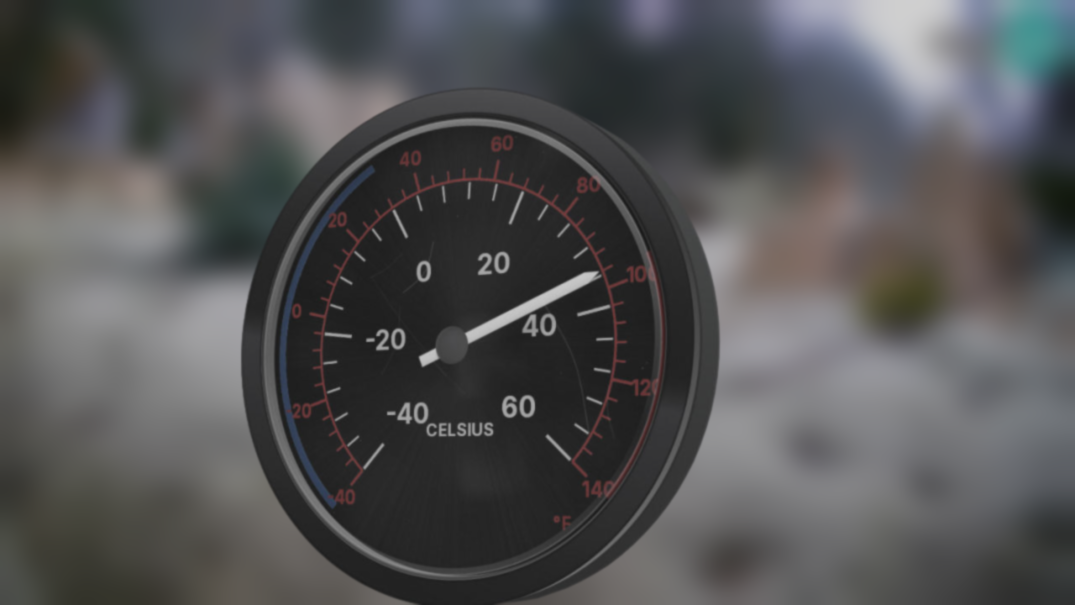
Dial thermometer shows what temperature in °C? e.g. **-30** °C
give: **36** °C
